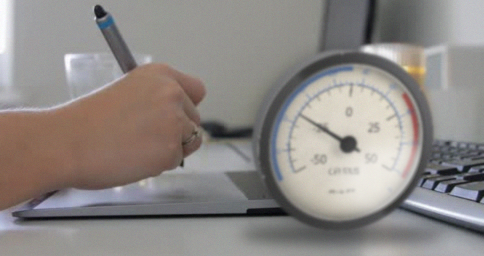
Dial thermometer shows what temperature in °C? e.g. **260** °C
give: **-25** °C
